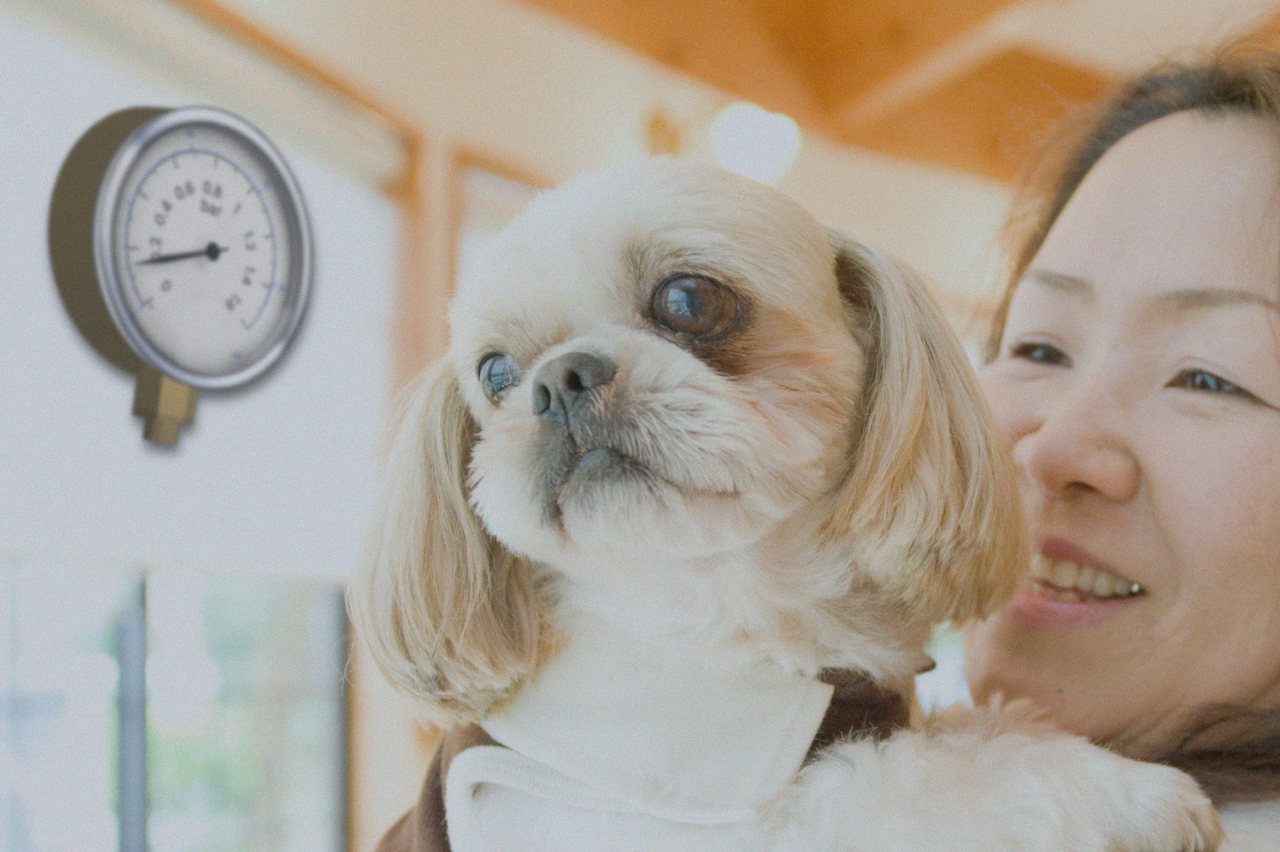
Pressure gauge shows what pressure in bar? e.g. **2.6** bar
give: **0.15** bar
